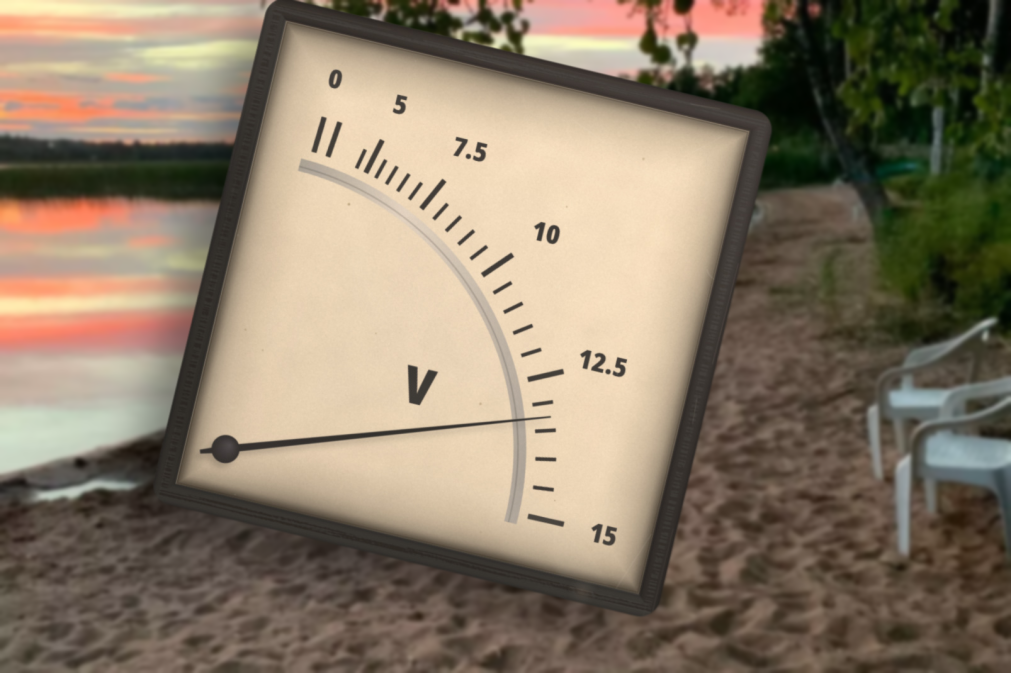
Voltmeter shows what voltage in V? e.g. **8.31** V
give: **13.25** V
